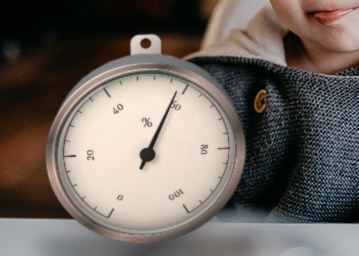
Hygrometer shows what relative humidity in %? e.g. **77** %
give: **58** %
